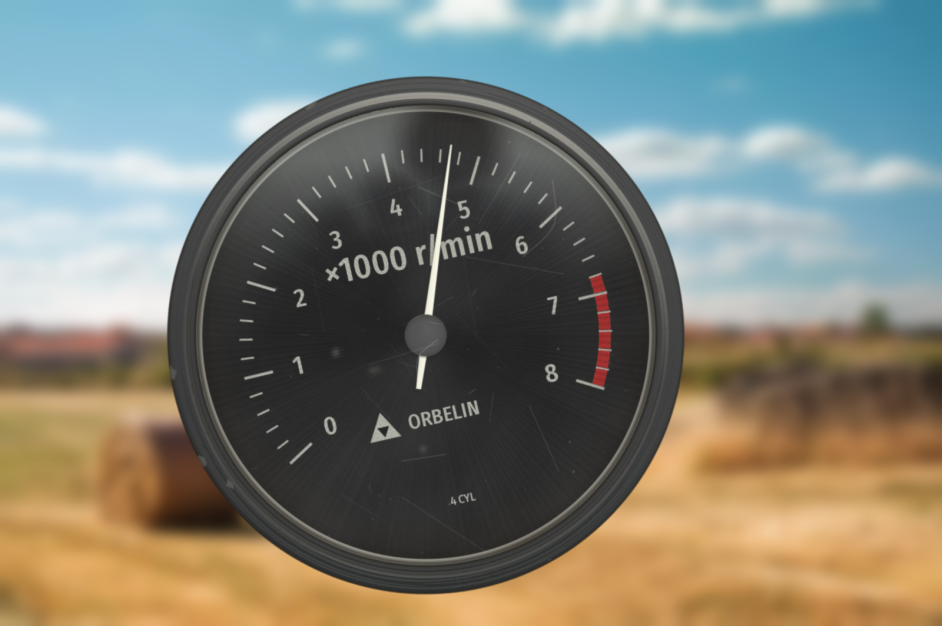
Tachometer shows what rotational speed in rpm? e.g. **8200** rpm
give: **4700** rpm
